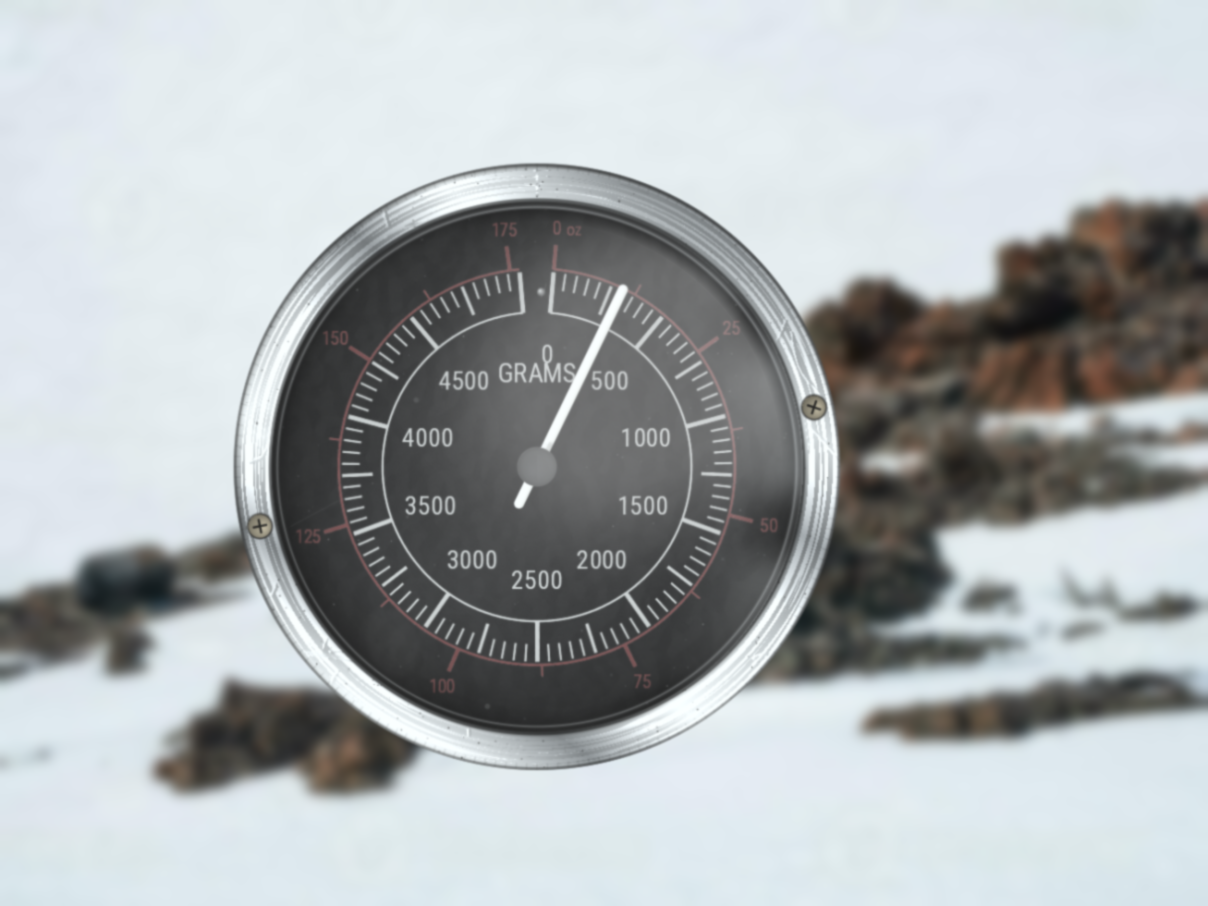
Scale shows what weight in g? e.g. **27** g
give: **300** g
